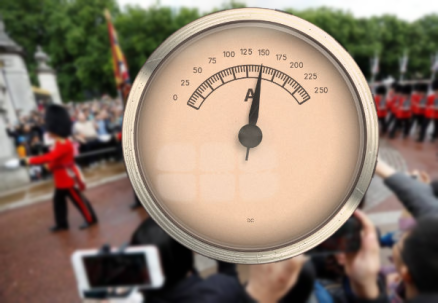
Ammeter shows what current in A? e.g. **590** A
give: **150** A
